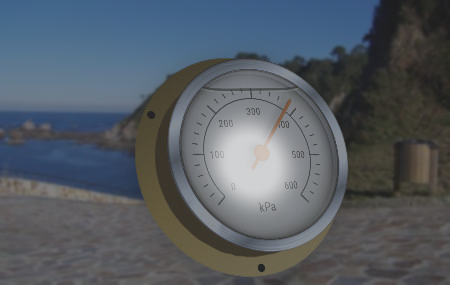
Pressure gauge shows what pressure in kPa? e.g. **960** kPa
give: **380** kPa
